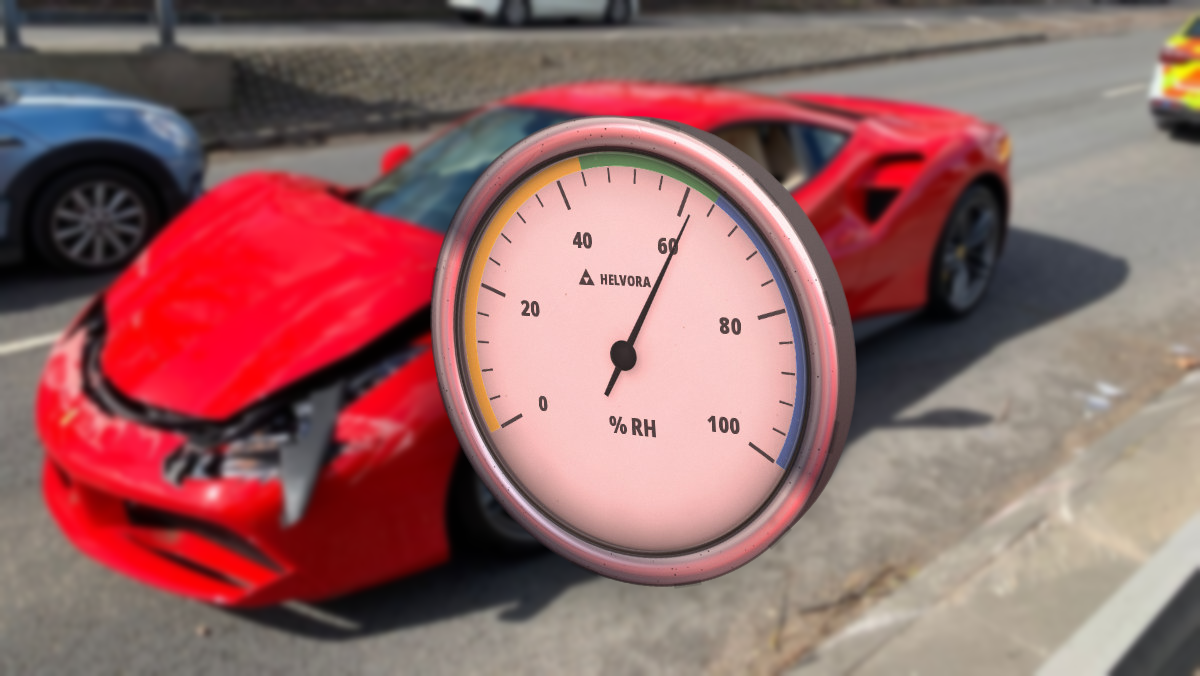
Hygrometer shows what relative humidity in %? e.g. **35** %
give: **62** %
